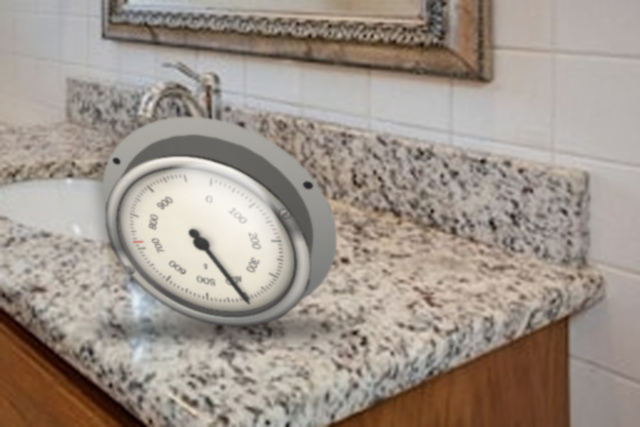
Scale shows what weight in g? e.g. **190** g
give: **400** g
